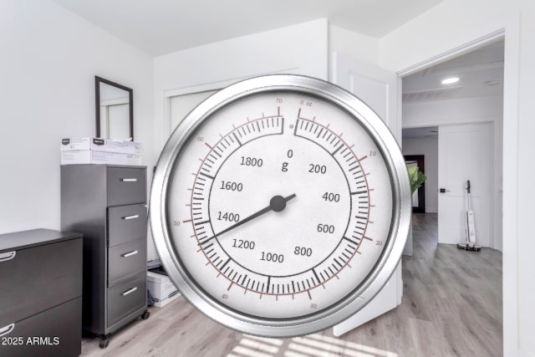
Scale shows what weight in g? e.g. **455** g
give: **1320** g
